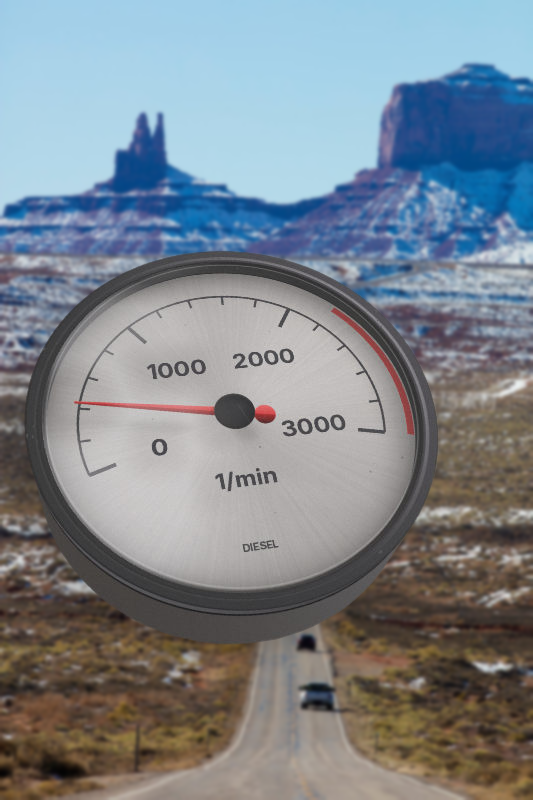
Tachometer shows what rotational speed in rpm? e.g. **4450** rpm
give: **400** rpm
